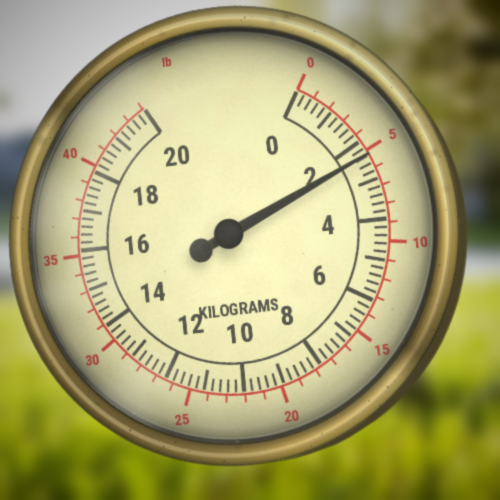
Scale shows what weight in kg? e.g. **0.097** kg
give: **2.4** kg
